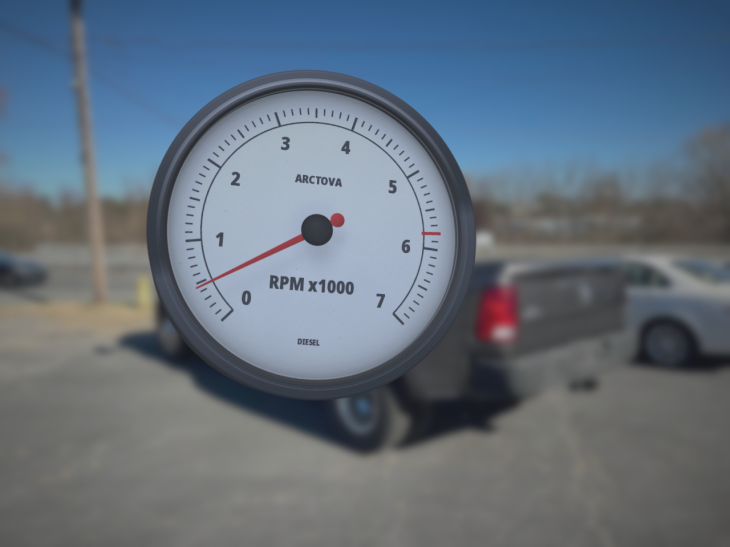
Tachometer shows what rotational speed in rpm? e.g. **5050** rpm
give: **450** rpm
